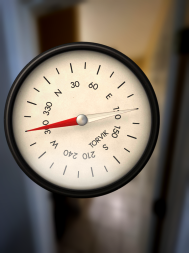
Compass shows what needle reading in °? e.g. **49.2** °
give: **300** °
